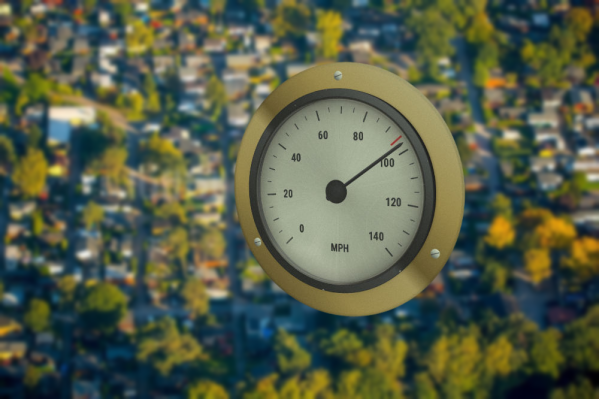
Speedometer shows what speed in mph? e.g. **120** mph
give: **97.5** mph
